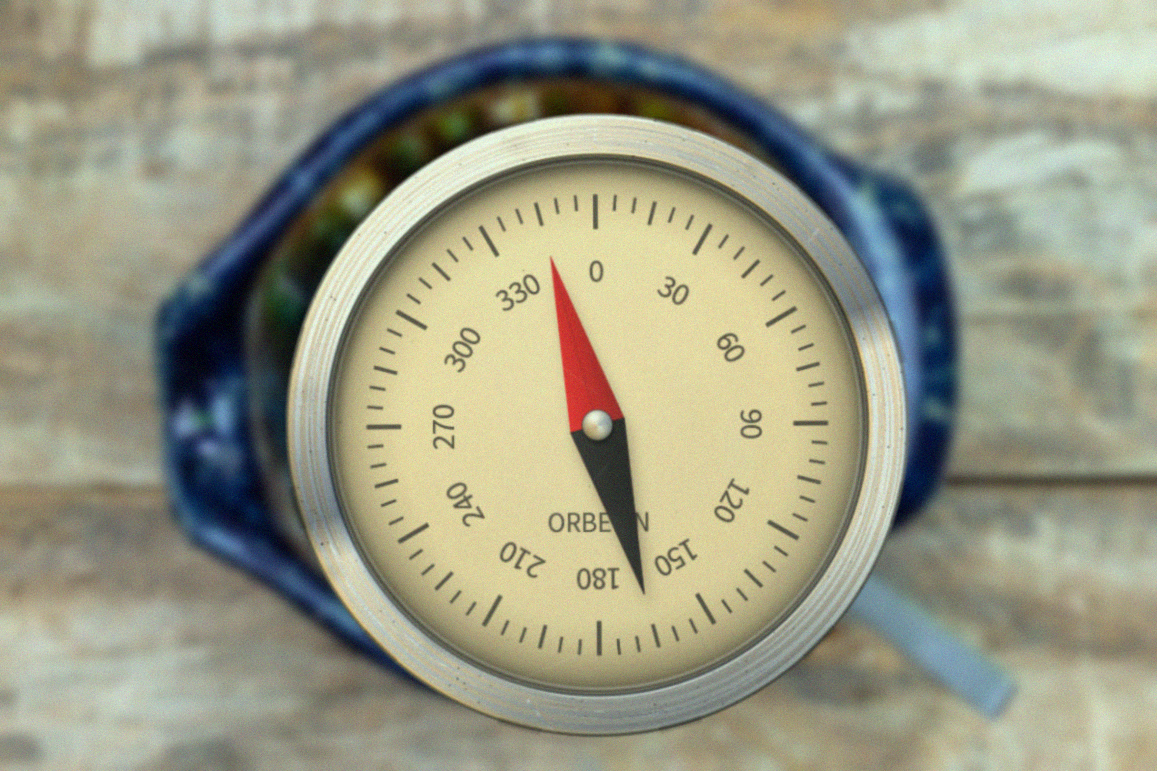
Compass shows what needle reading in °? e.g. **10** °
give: **345** °
